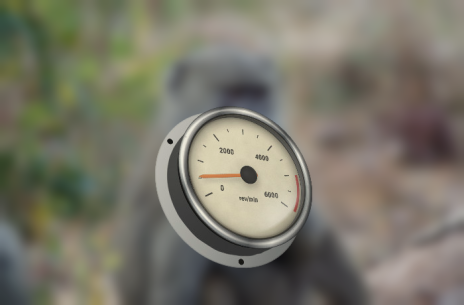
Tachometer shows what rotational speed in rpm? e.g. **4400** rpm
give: **500** rpm
